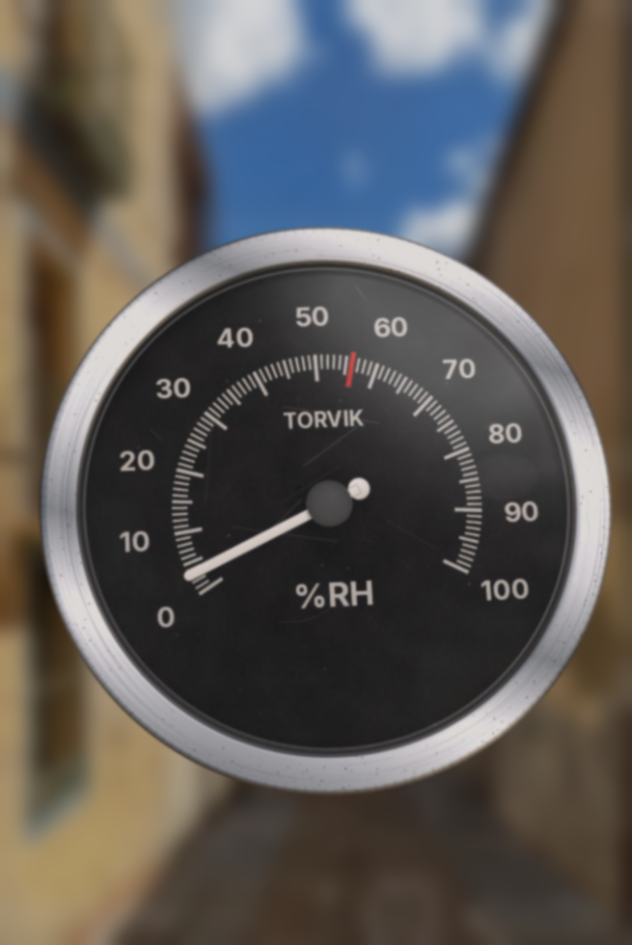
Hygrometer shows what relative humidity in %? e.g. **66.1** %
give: **3** %
